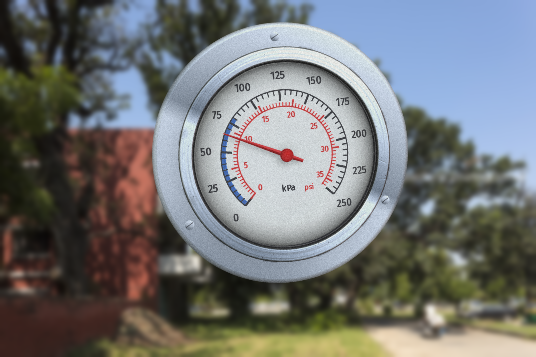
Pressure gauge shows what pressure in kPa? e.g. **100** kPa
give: **65** kPa
